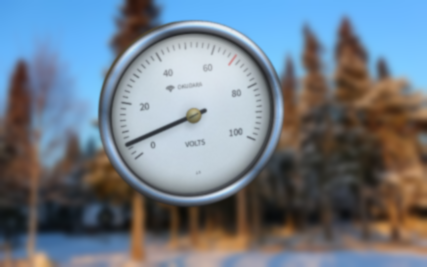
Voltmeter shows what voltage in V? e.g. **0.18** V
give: **6** V
